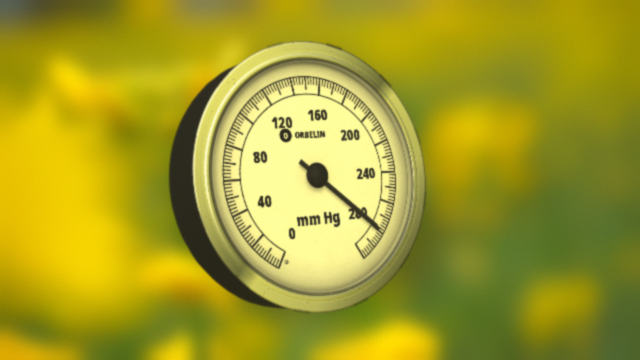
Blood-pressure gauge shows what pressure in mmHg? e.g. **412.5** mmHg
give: **280** mmHg
